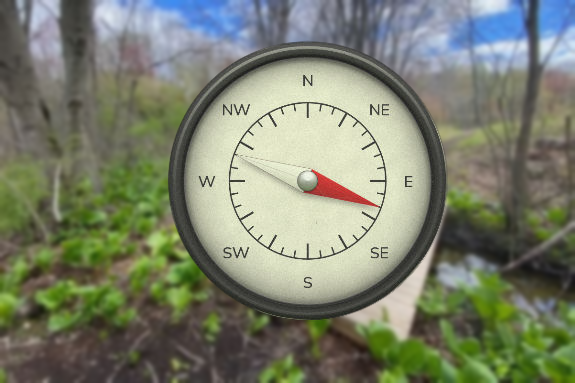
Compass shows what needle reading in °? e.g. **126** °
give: **110** °
